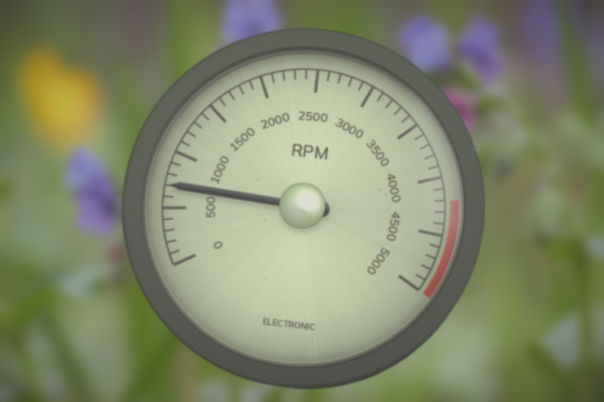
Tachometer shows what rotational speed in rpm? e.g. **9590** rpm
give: **700** rpm
